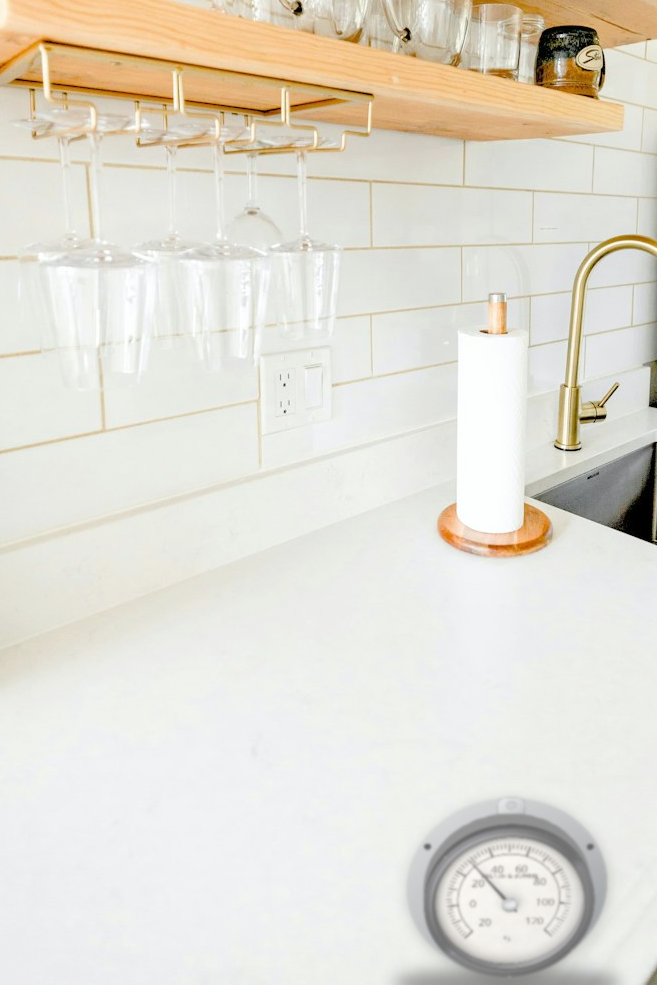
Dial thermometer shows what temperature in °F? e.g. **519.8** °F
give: **30** °F
